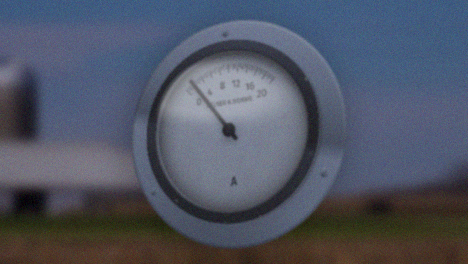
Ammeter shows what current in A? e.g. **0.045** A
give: **2** A
